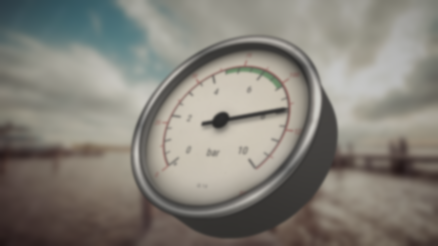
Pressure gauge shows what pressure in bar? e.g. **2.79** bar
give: **8** bar
